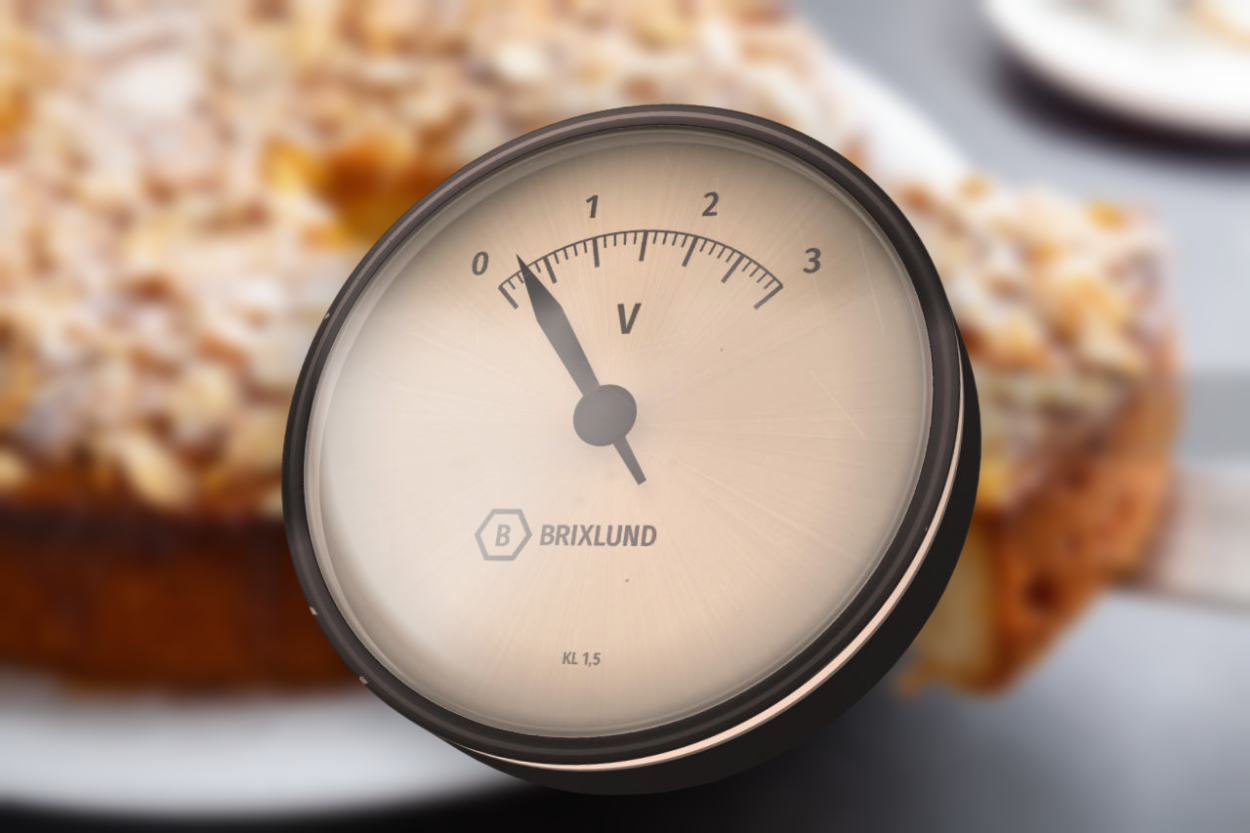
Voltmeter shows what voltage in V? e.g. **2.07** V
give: **0.3** V
